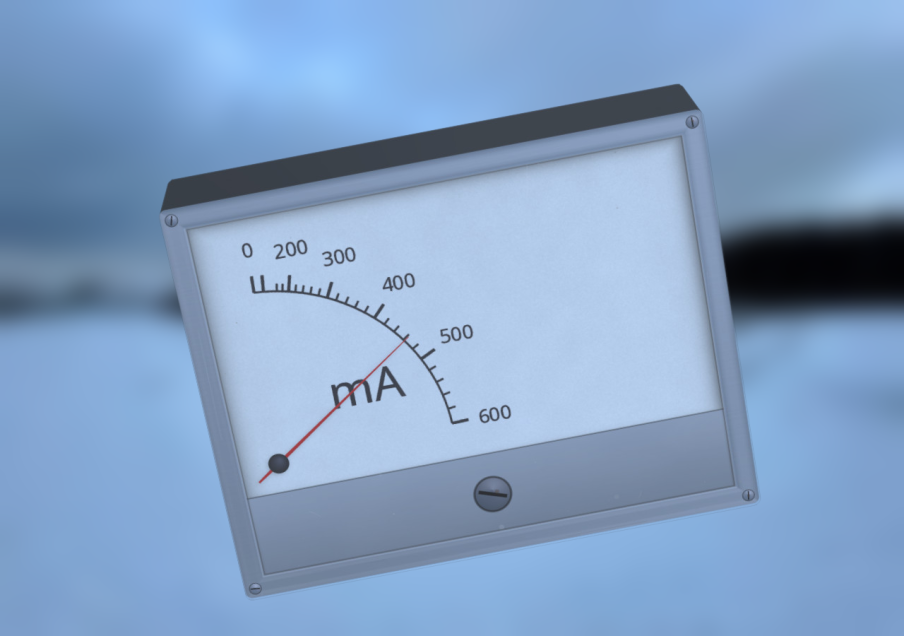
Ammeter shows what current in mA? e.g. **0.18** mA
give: **460** mA
